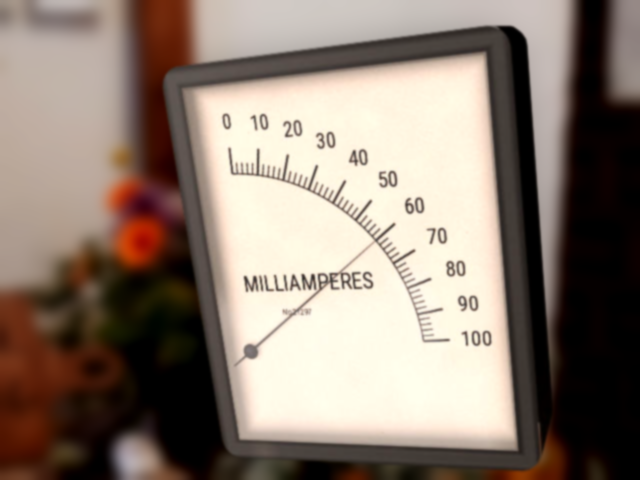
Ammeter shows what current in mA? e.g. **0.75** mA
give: **60** mA
